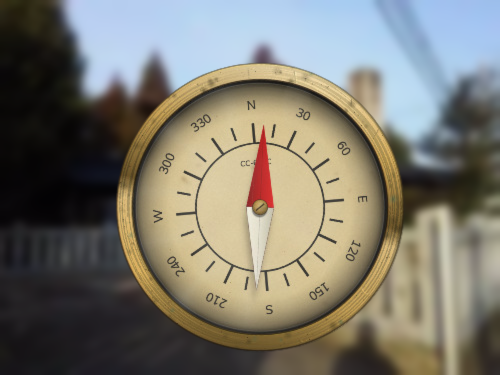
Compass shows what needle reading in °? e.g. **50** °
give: **7.5** °
